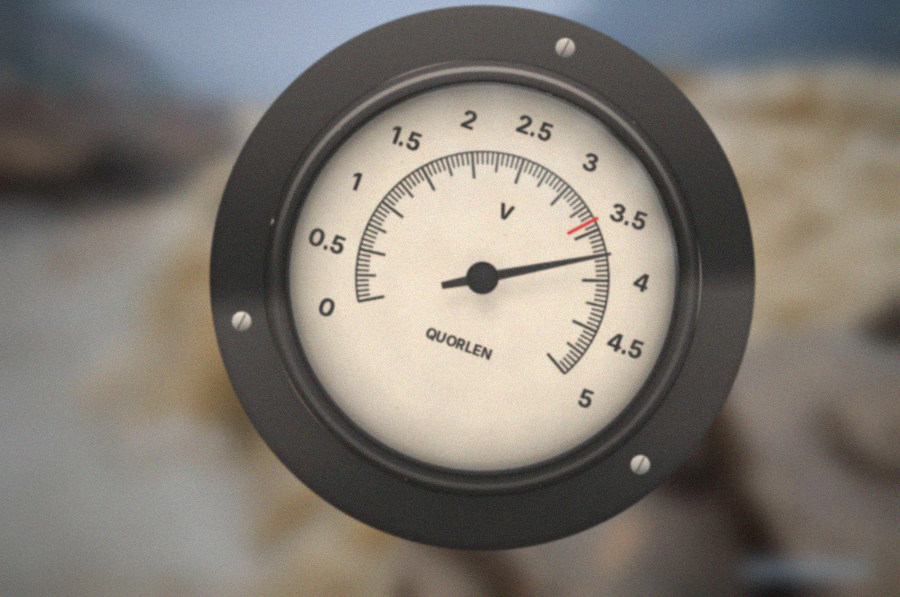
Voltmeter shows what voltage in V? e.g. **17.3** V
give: **3.75** V
